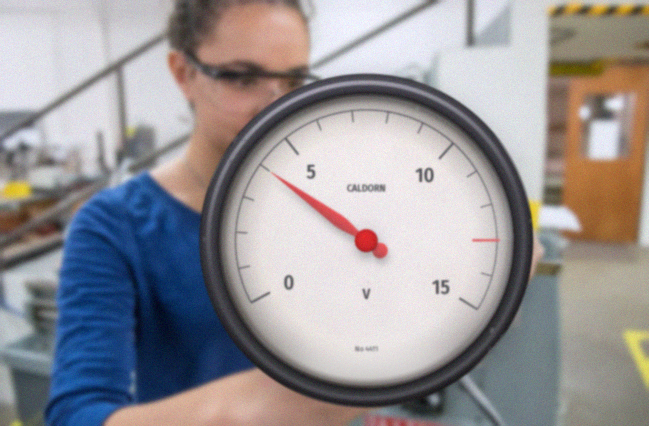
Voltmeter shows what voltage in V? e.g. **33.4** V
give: **4** V
